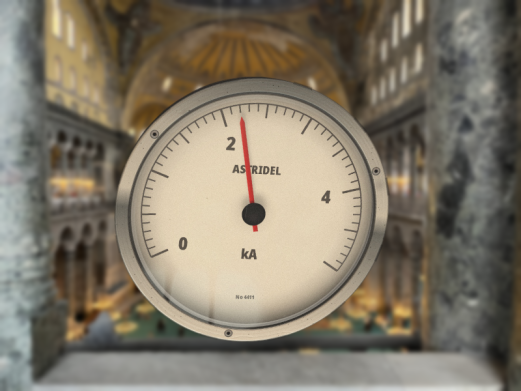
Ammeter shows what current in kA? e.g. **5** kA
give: **2.2** kA
